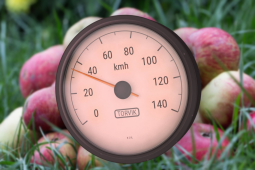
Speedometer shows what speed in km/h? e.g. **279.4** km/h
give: **35** km/h
